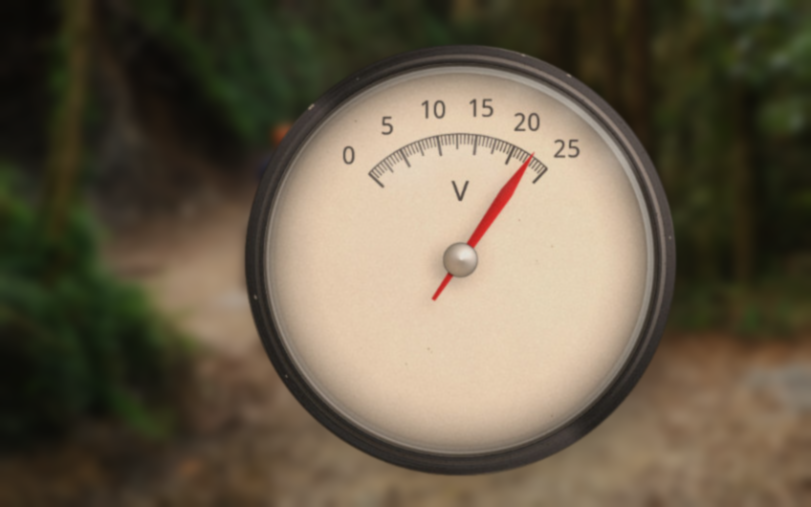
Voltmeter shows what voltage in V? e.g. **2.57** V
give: **22.5** V
